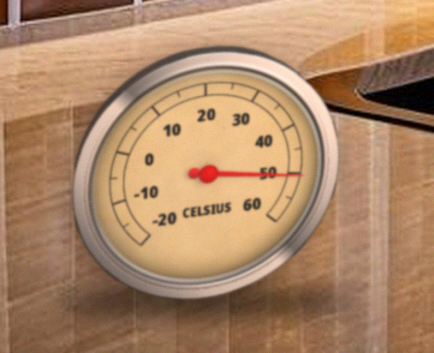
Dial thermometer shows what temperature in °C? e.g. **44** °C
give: **50** °C
